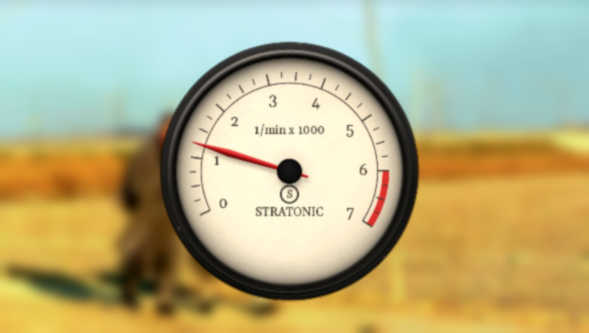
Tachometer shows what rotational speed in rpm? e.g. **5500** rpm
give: **1250** rpm
